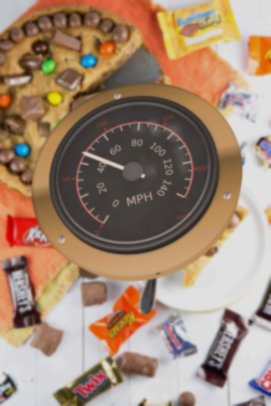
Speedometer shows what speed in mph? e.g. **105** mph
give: **45** mph
